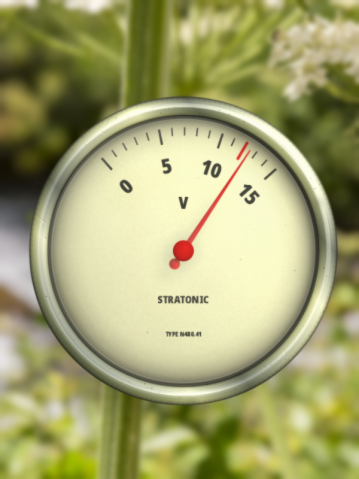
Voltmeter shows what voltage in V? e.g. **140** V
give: **12.5** V
